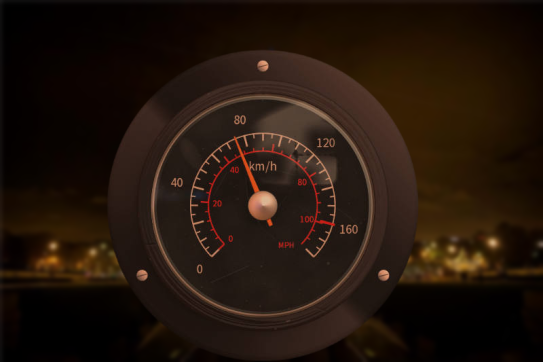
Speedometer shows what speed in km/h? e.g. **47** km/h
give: **75** km/h
